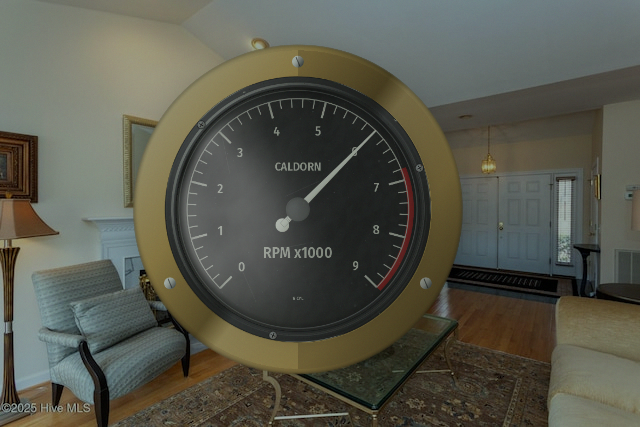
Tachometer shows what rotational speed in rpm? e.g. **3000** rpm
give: **6000** rpm
